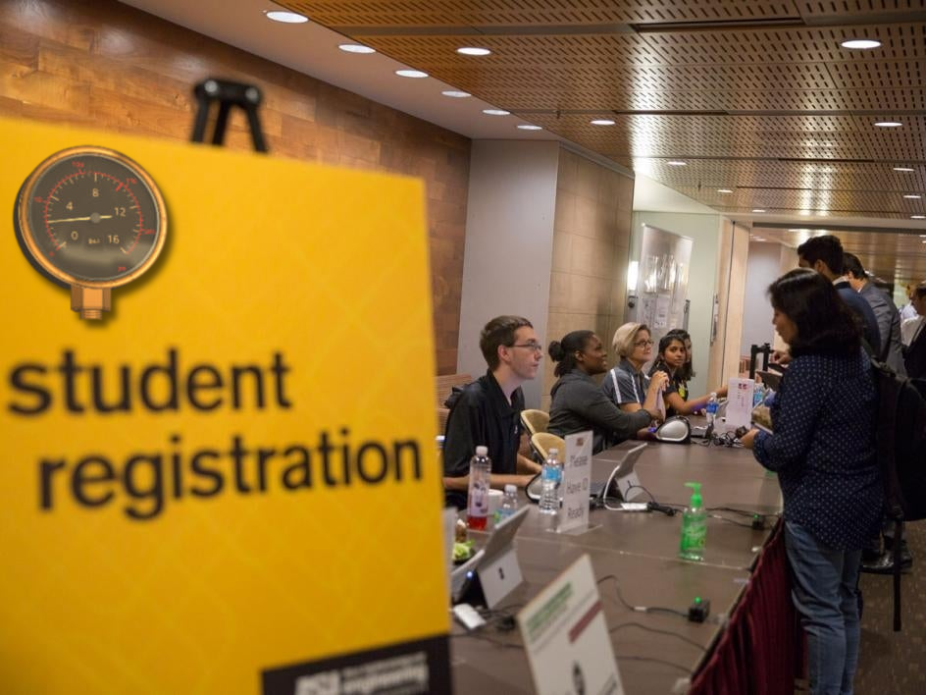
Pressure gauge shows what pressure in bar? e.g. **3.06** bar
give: **2** bar
